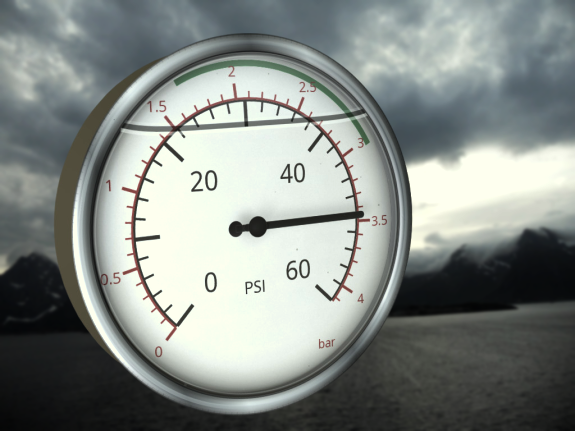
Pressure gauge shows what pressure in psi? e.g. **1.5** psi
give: **50** psi
